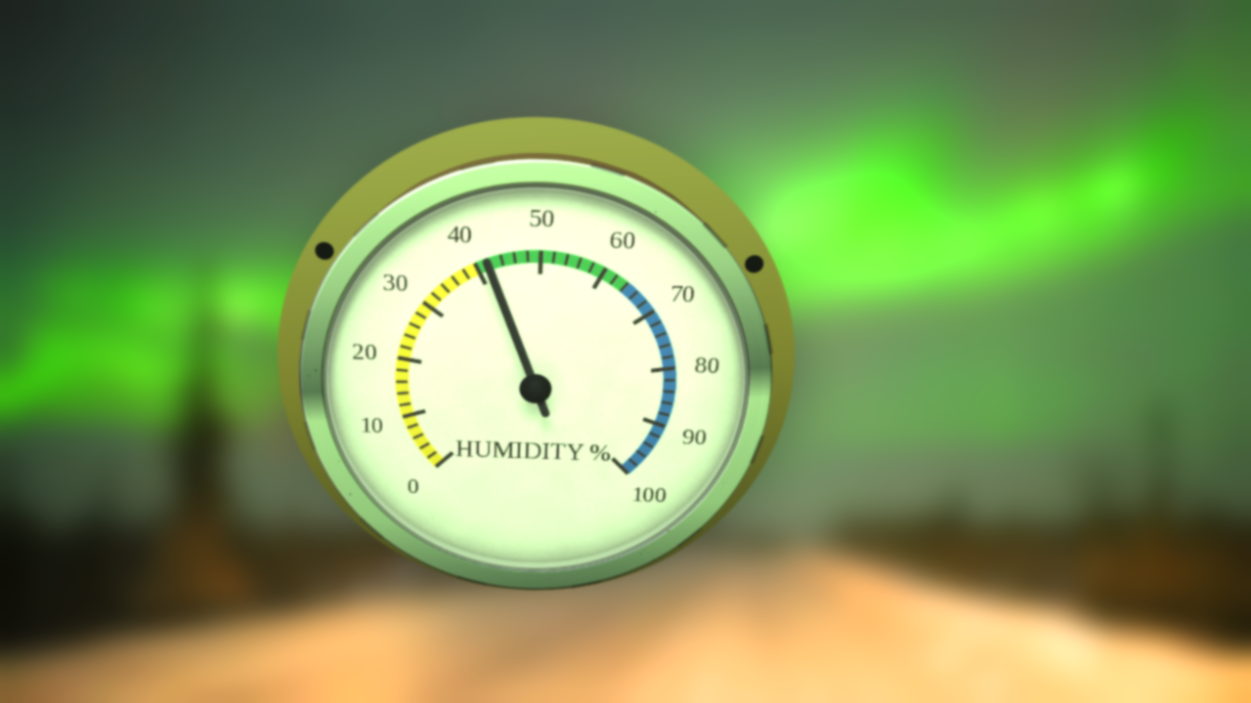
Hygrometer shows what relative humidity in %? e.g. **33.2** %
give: **42** %
